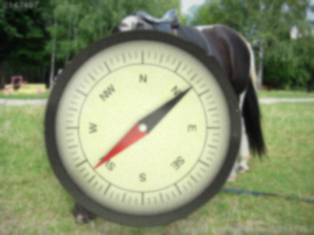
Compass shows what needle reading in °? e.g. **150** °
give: **230** °
